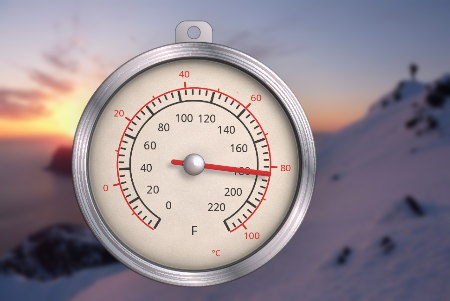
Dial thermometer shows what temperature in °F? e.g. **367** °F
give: **180** °F
